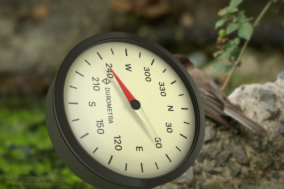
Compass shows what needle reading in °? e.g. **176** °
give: **240** °
